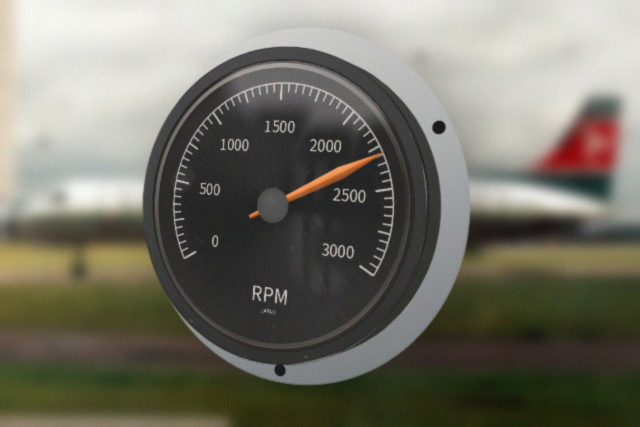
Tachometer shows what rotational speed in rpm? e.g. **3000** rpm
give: **2300** rpm
